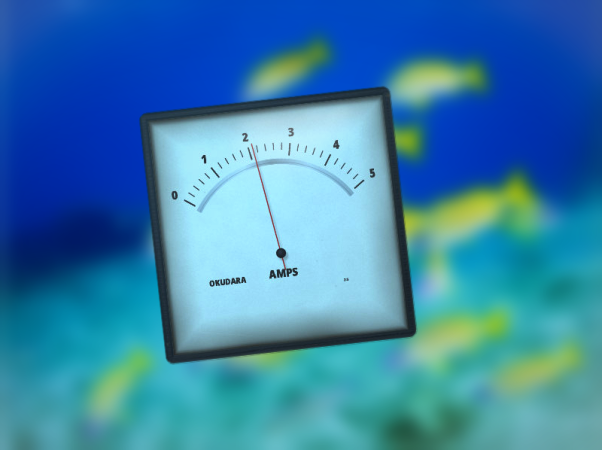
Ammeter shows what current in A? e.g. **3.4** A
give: **2.1** A
